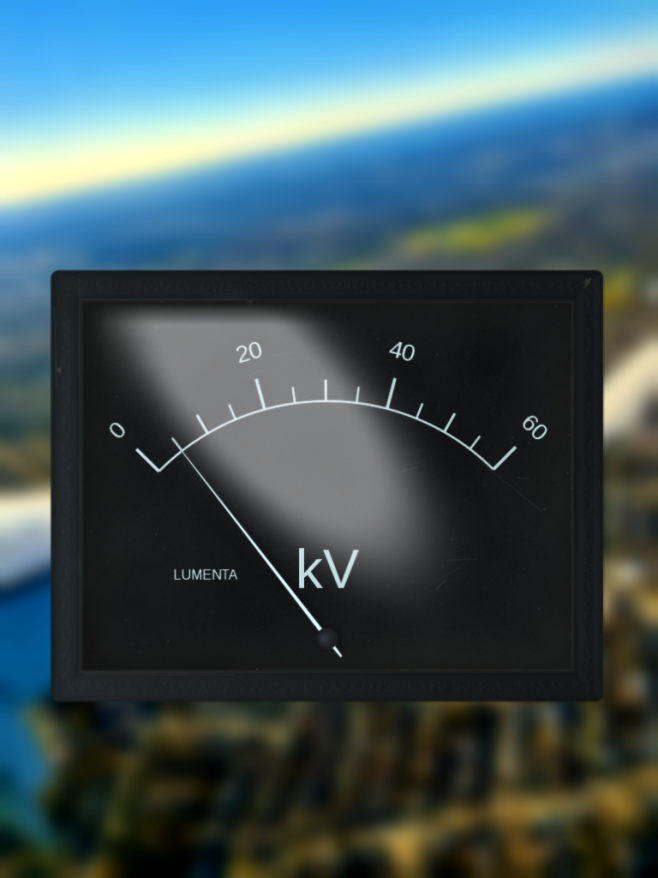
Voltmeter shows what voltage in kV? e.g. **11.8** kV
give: **5** kV
